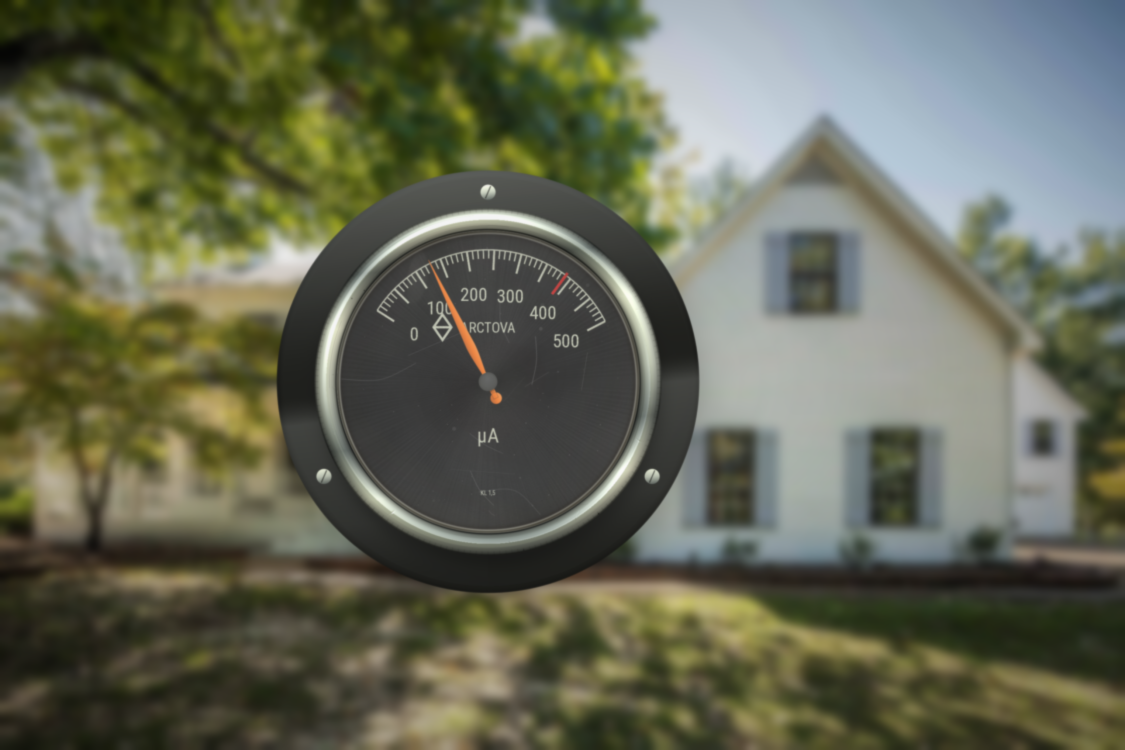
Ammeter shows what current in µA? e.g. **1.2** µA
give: **130** µA
